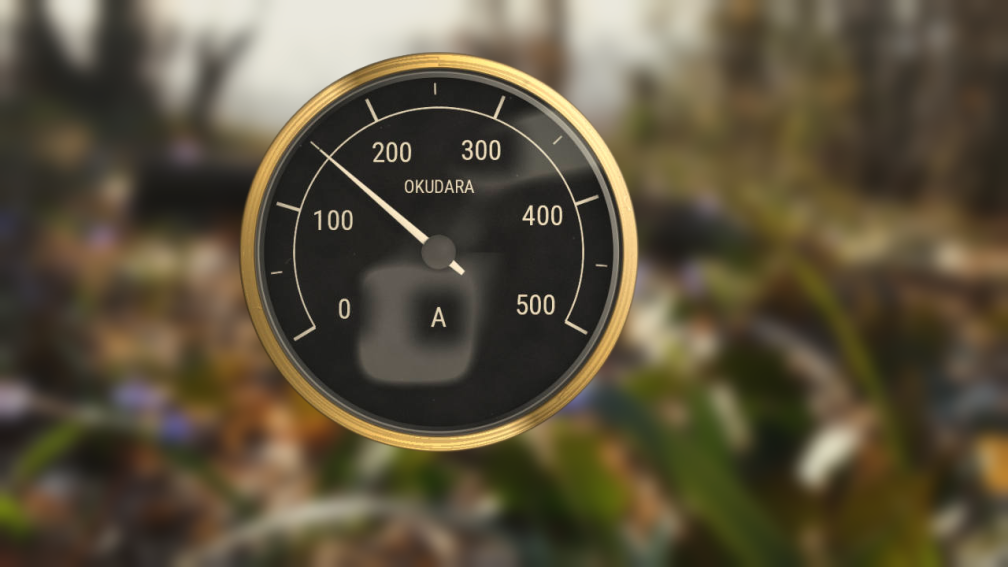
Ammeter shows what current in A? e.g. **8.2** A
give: **150** A
